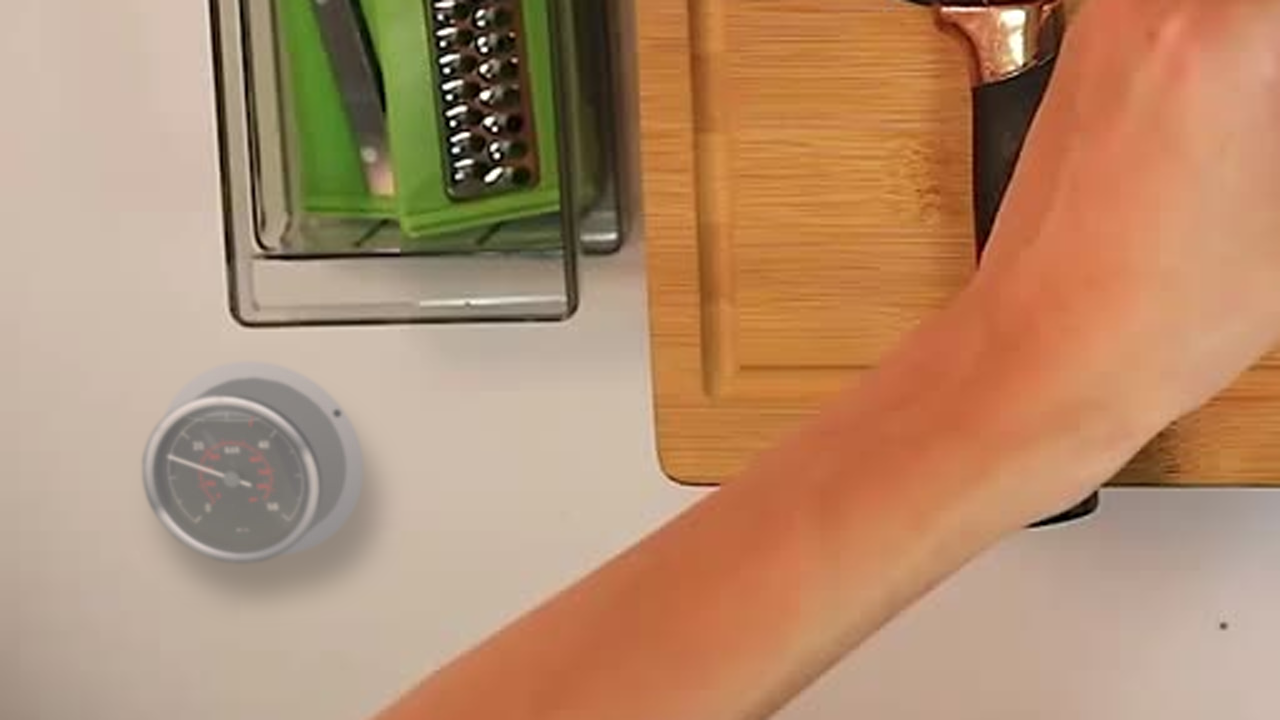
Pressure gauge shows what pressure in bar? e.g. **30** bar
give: **15** bar
